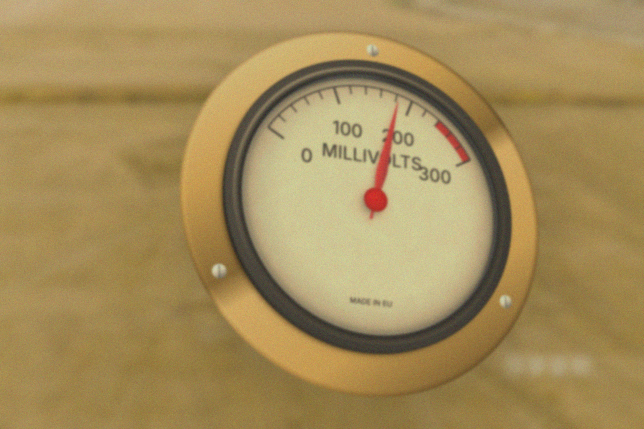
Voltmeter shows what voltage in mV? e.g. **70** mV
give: **180** mV
